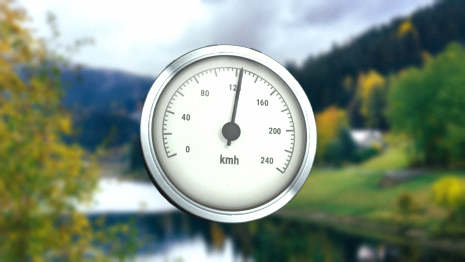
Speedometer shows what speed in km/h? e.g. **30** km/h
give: **124** km/h
